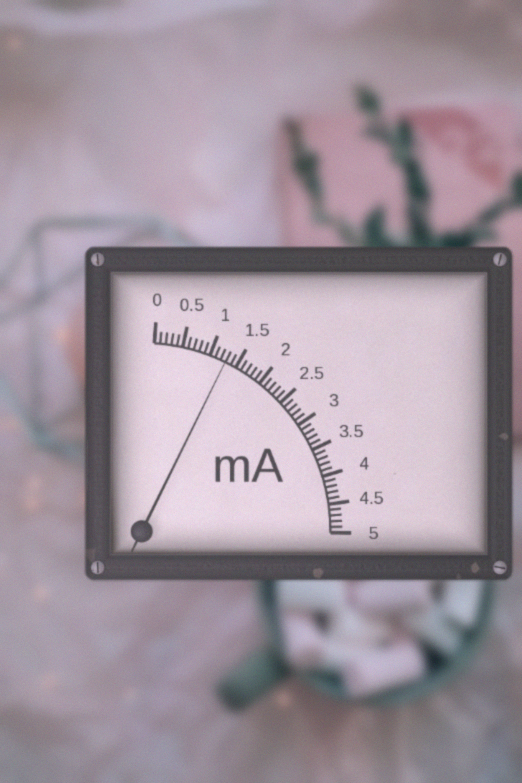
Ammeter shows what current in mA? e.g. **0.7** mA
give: **1.3** mA
